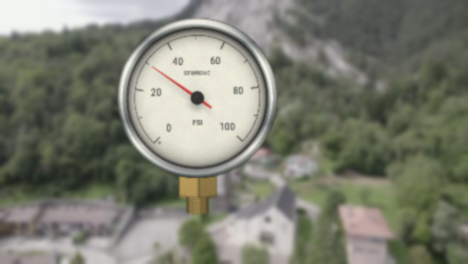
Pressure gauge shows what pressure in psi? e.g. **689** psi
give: **30** psi
